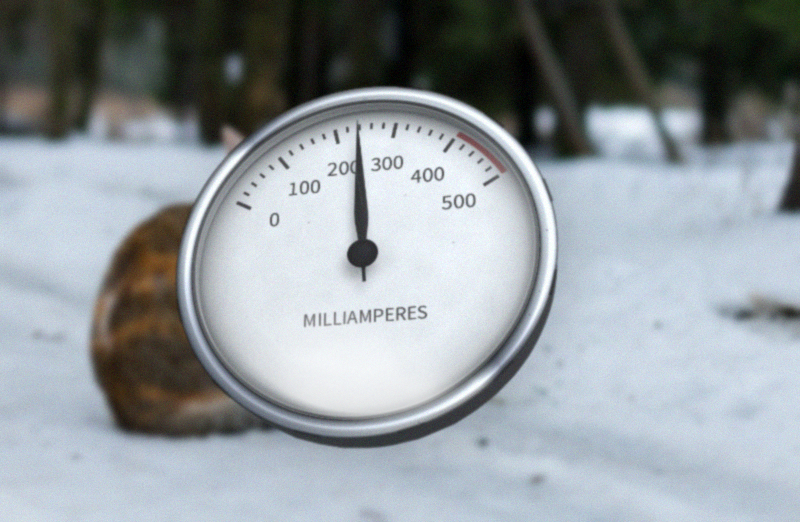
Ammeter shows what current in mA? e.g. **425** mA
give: **240** mA
